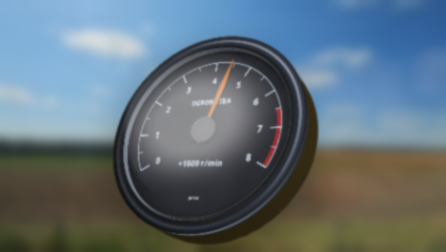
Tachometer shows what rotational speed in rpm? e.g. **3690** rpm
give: **4500** rpm
